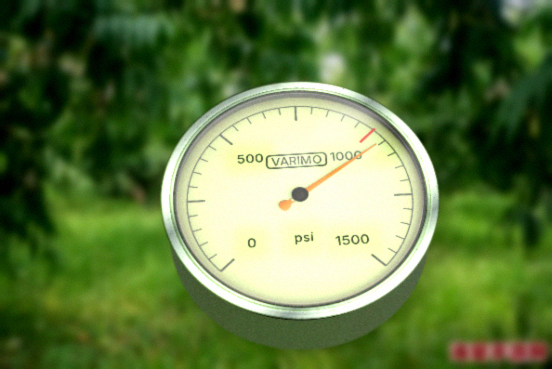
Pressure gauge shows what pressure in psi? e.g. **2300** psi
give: **1050** psi
